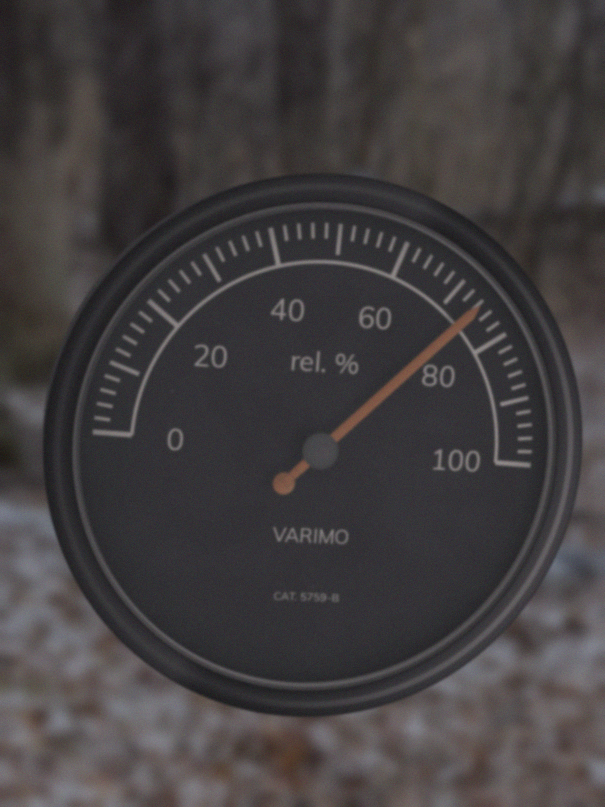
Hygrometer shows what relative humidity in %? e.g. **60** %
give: **74** %
